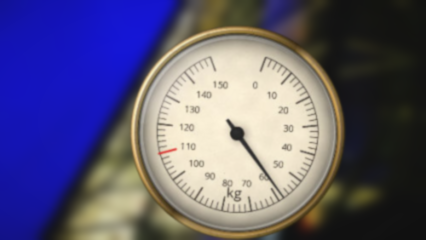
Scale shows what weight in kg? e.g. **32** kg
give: **58** kg
